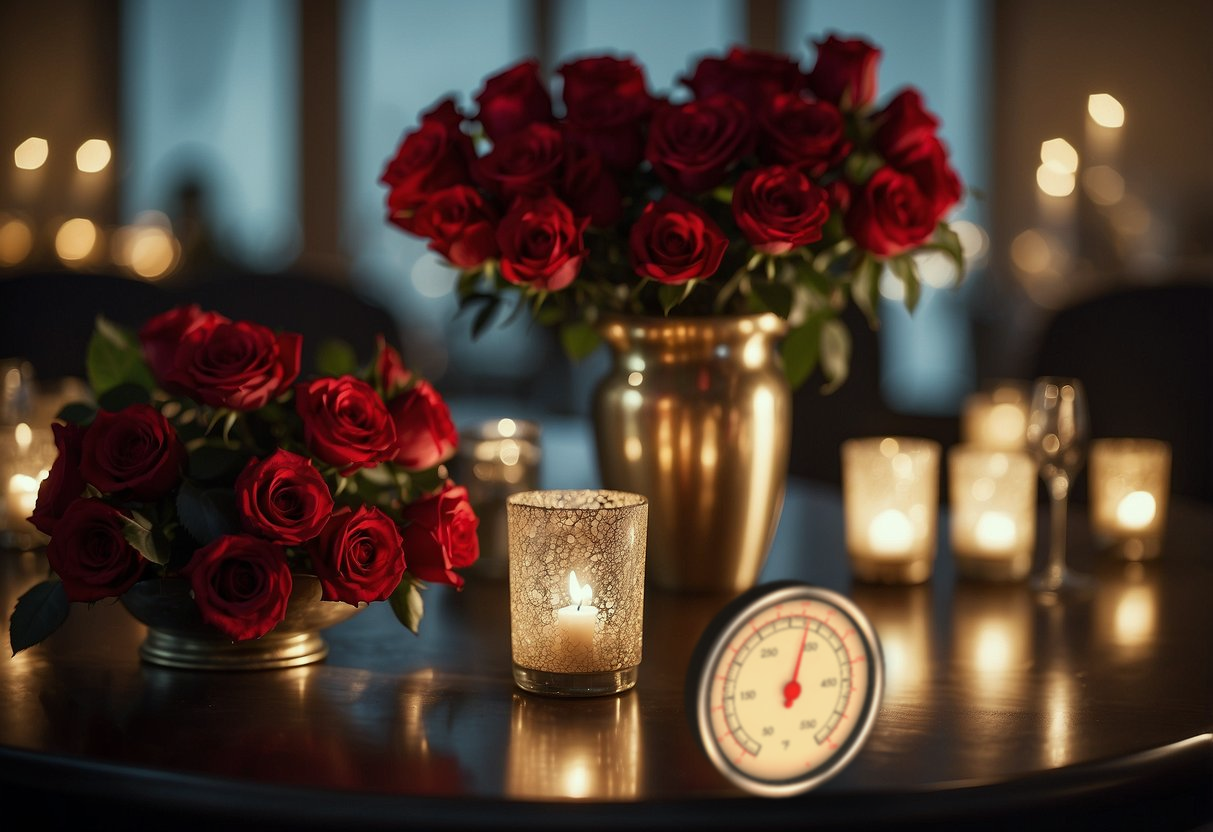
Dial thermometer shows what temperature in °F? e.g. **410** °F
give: **325** °F
